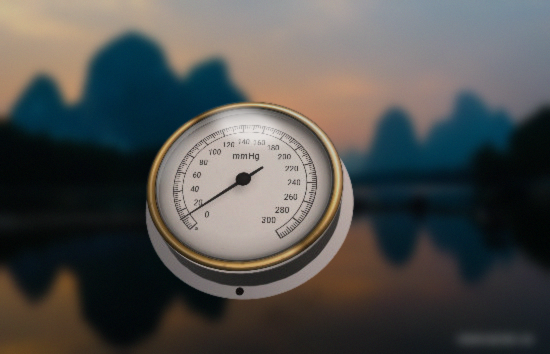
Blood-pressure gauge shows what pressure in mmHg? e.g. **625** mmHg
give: **10** mmHg
